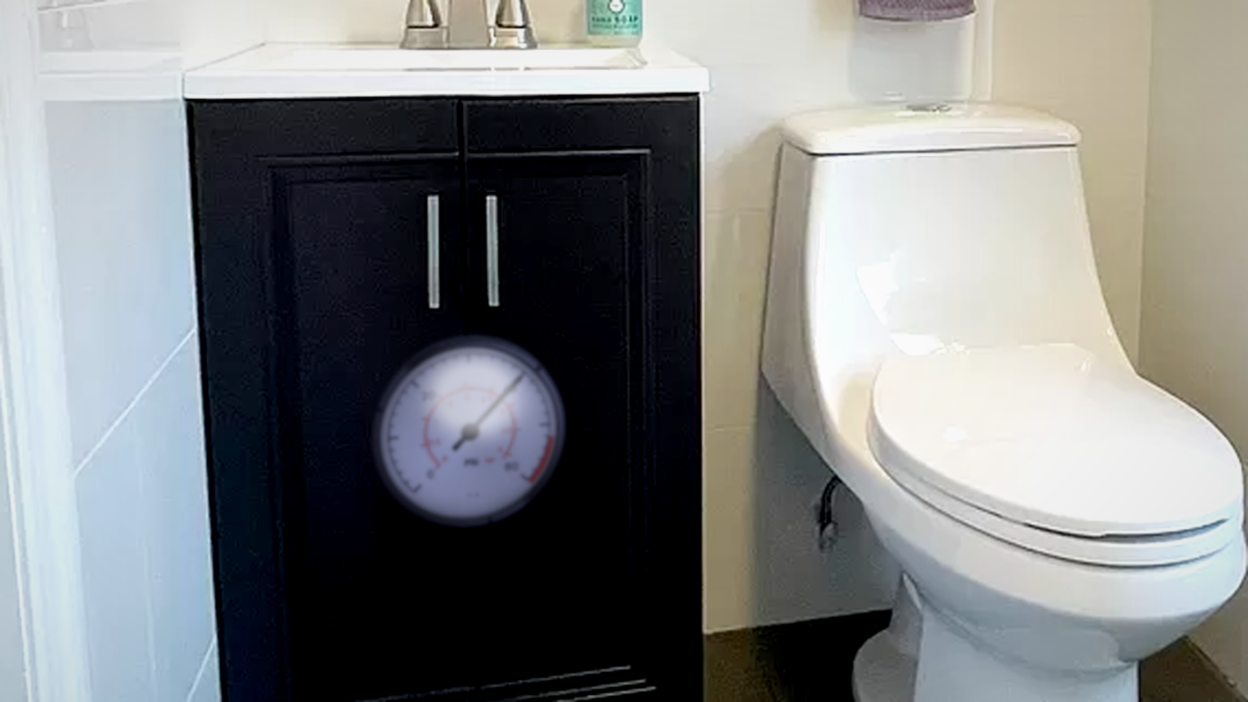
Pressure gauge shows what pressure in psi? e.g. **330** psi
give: **40** psi
